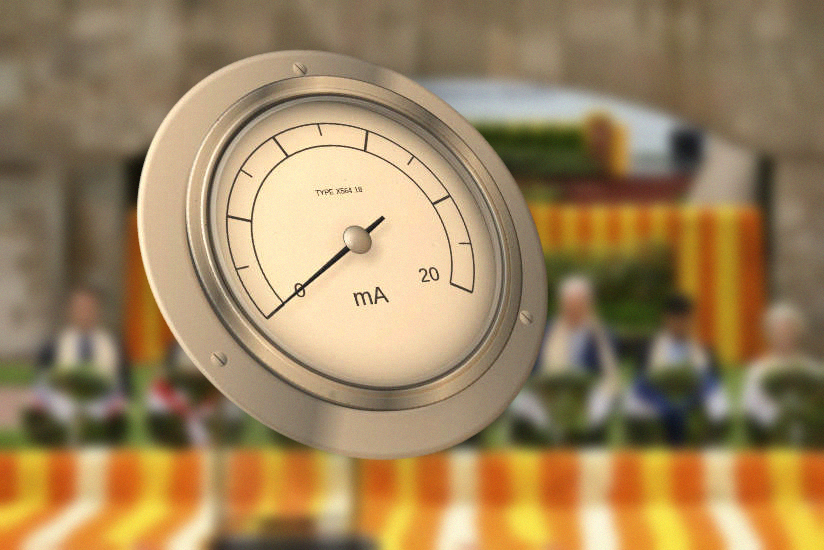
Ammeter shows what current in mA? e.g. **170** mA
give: **0** mA
